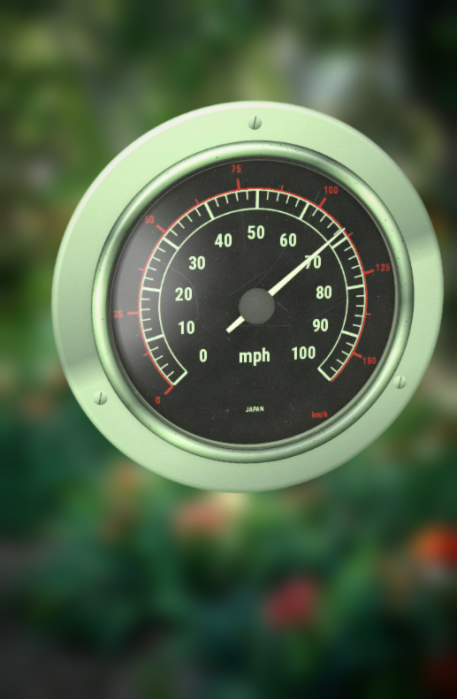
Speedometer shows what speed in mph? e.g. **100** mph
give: **68** mph
